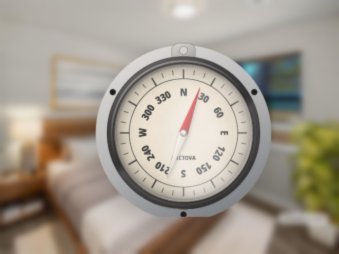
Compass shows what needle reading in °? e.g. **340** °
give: **20** °
